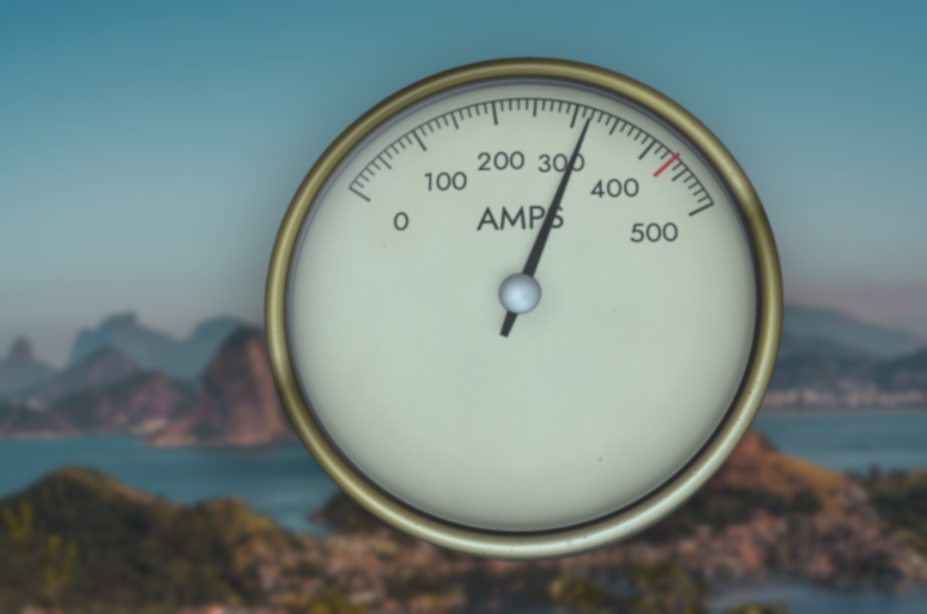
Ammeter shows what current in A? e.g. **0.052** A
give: **320** A
